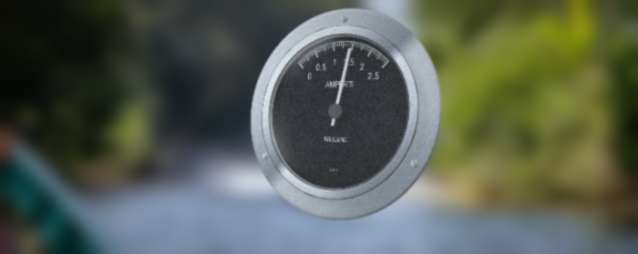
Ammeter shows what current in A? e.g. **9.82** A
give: **1.5** A
